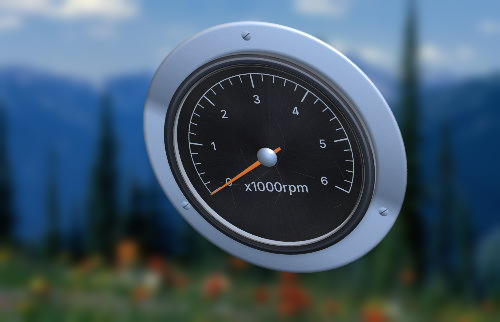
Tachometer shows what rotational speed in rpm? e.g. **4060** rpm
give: **0** rpm
